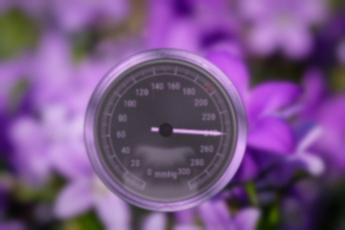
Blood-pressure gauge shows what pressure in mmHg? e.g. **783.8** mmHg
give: **240** mmHg
